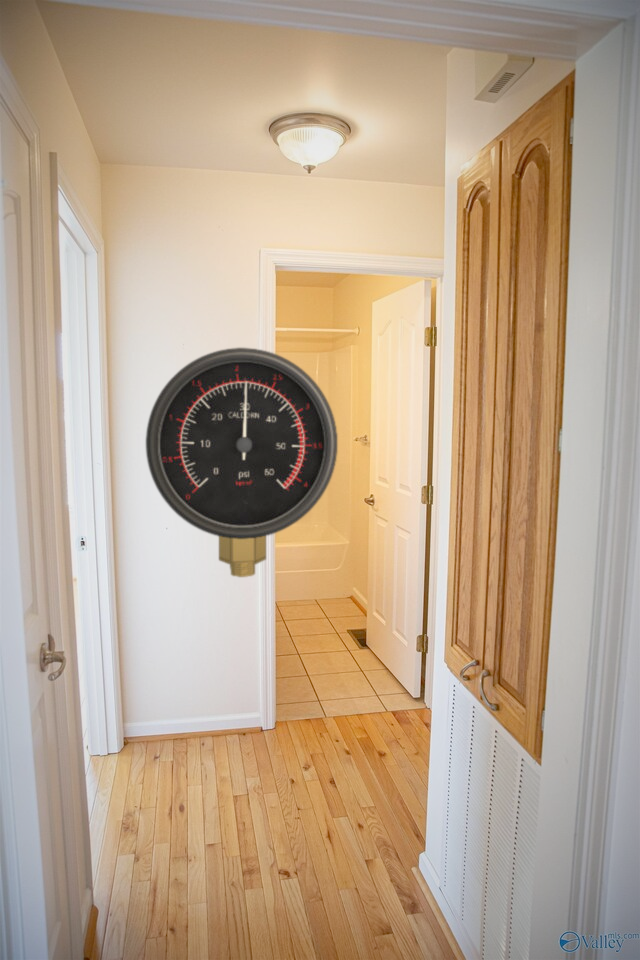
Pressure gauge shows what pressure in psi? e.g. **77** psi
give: **30** psi
